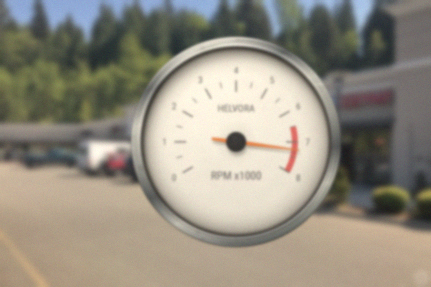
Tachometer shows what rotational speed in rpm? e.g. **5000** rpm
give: **7250** rpm
